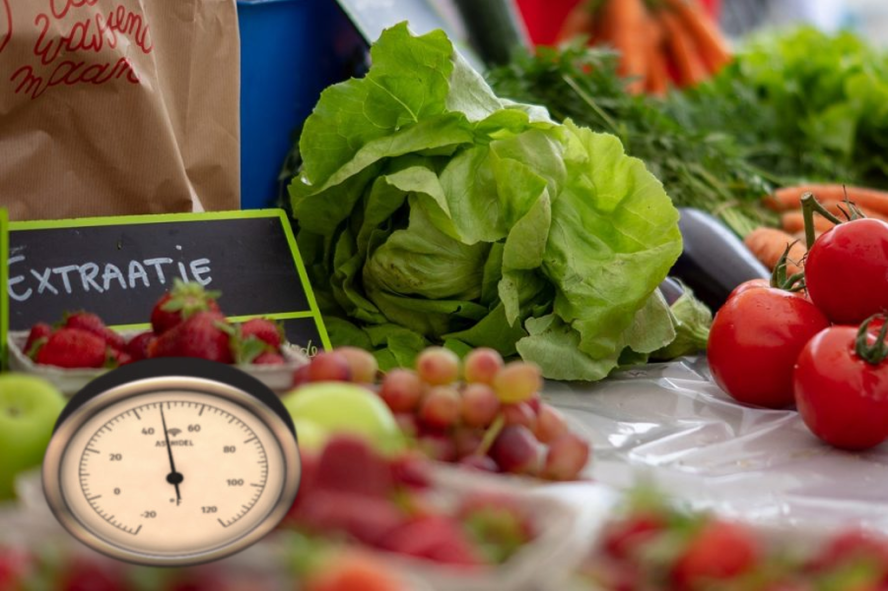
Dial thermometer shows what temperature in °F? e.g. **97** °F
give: **48** °F
